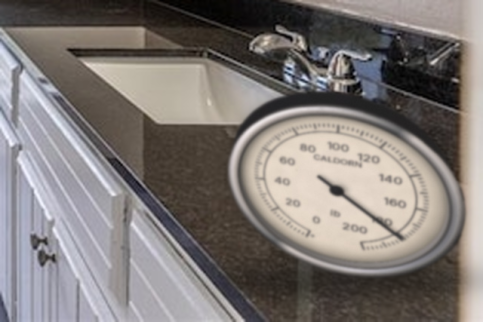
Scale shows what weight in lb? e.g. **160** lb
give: **180** lb
